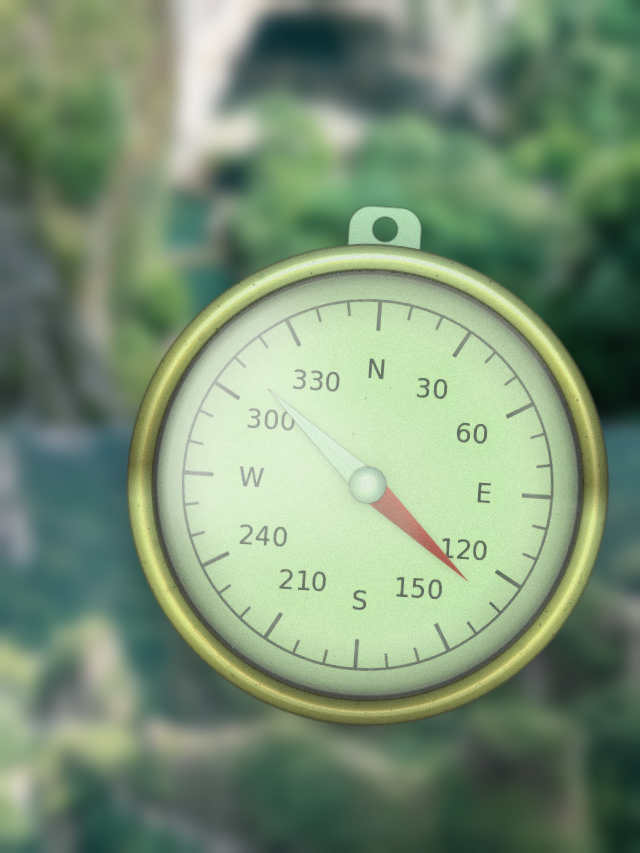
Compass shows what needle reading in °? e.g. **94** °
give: **130** °
